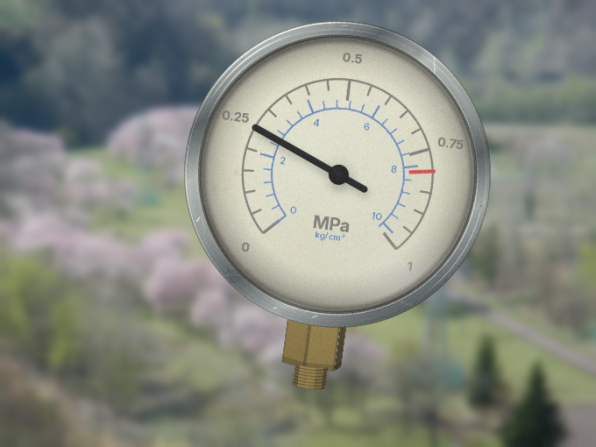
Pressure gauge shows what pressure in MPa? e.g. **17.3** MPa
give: **0.25** MPa
